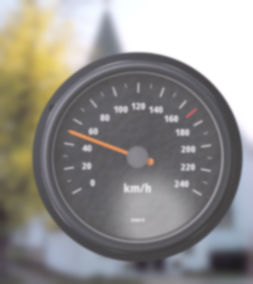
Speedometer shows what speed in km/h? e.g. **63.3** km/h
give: **50** km/h
